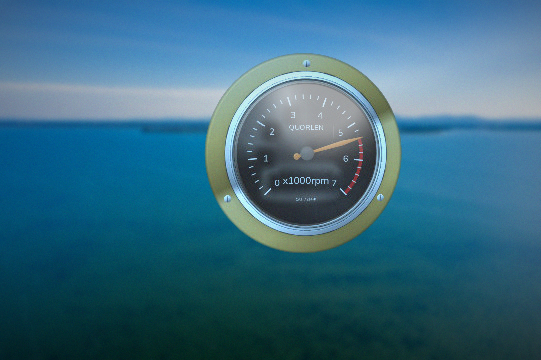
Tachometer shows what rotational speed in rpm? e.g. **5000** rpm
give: **5400** rpm
